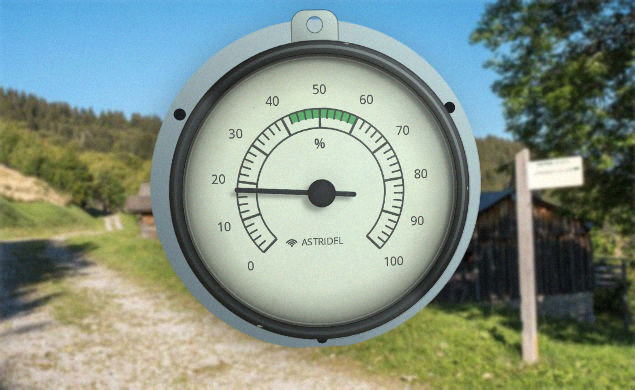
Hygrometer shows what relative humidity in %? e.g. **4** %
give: **18** %
